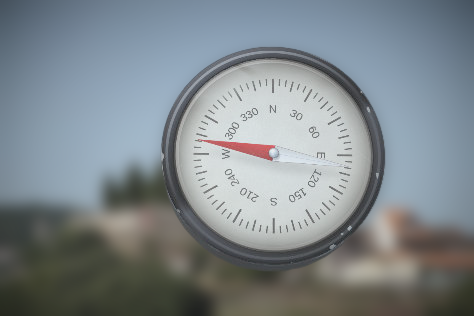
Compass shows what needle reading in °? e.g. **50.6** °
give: **280** °
